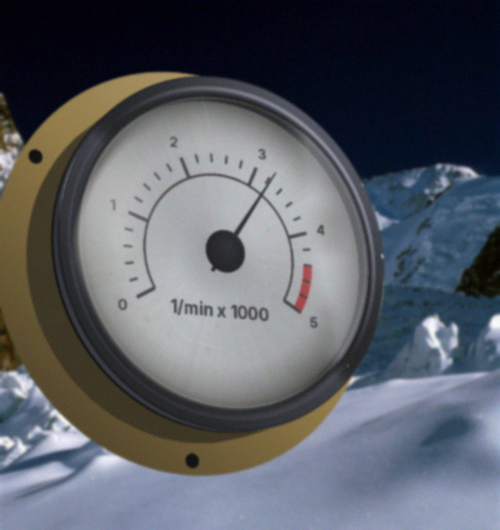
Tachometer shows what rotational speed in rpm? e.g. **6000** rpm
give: **3200** rpm
